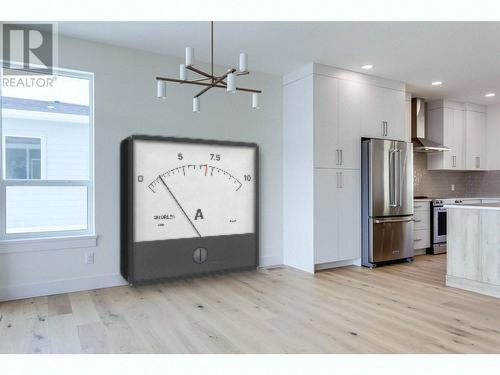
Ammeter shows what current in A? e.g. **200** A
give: **2.5** A
